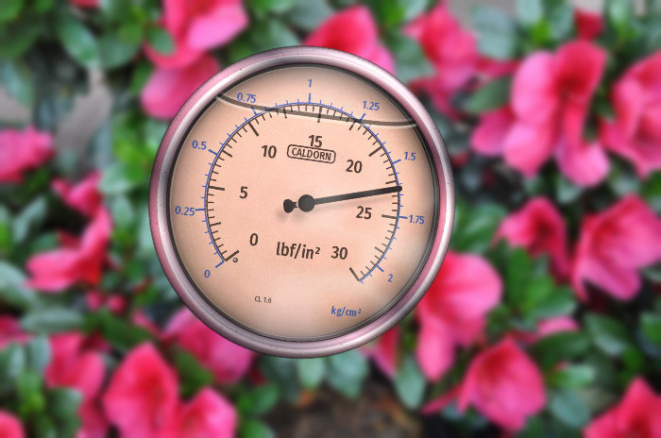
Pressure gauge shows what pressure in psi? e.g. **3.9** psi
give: **23** psi
